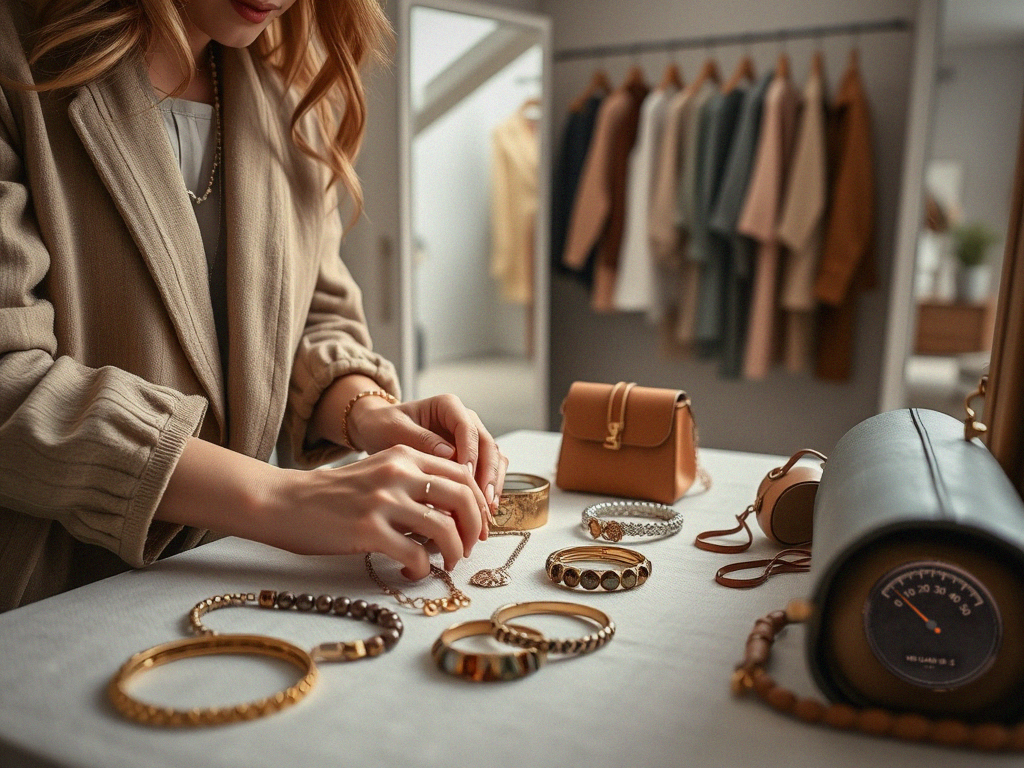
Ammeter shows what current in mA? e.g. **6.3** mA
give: **5** mA
